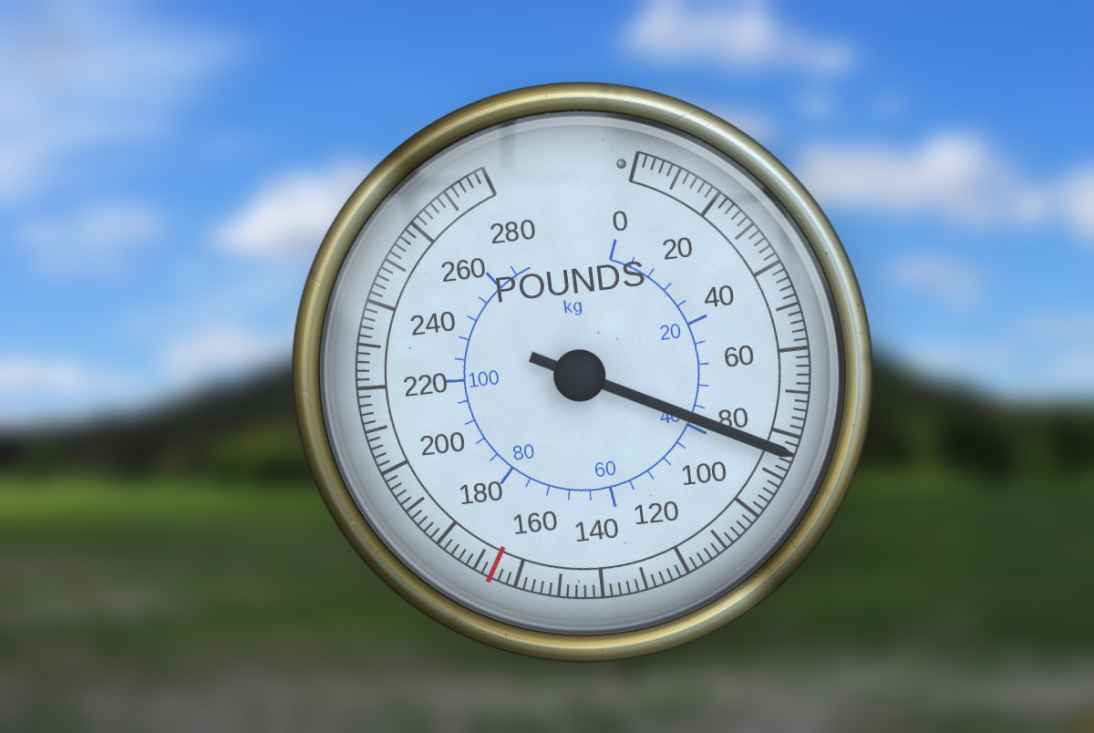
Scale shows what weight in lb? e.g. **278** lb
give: **84** lb
